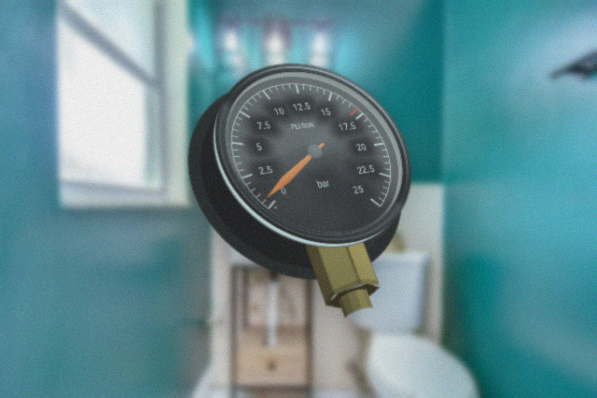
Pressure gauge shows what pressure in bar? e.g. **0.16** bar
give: **0.5** bar
